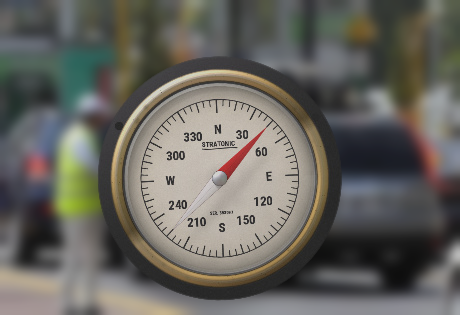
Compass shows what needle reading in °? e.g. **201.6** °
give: **45** °
